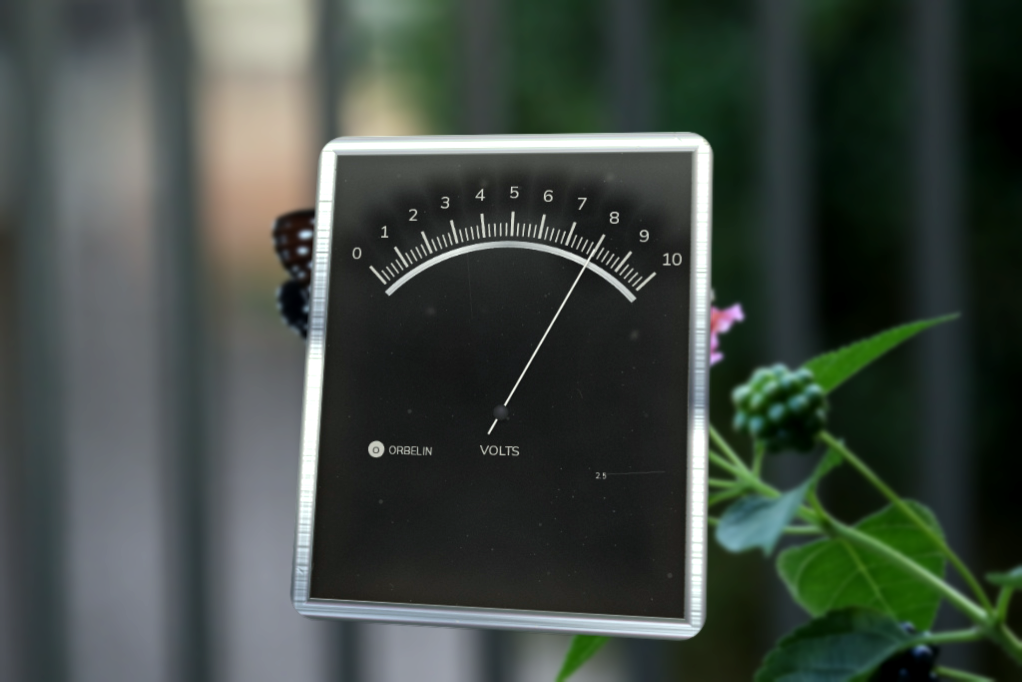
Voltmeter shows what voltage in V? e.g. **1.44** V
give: **8** V
